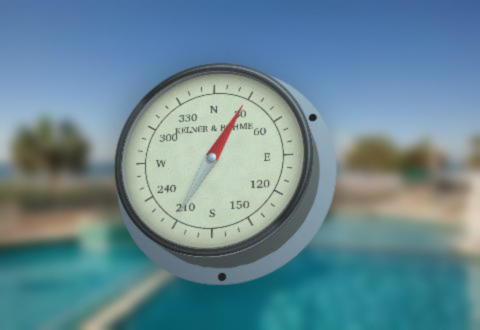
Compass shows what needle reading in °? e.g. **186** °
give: **30** °
